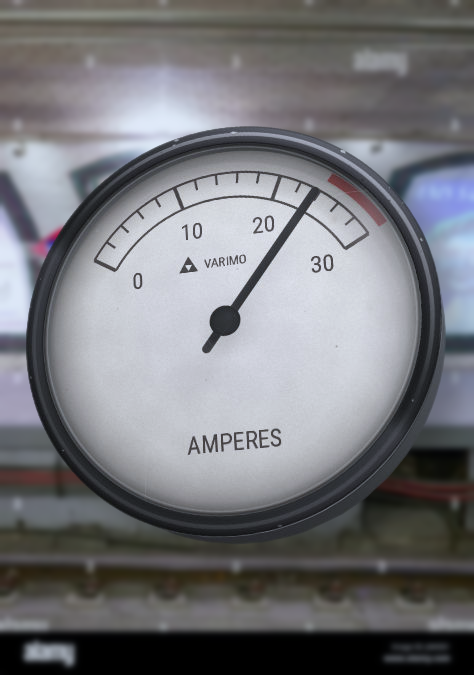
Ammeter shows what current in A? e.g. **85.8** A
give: **24** A
